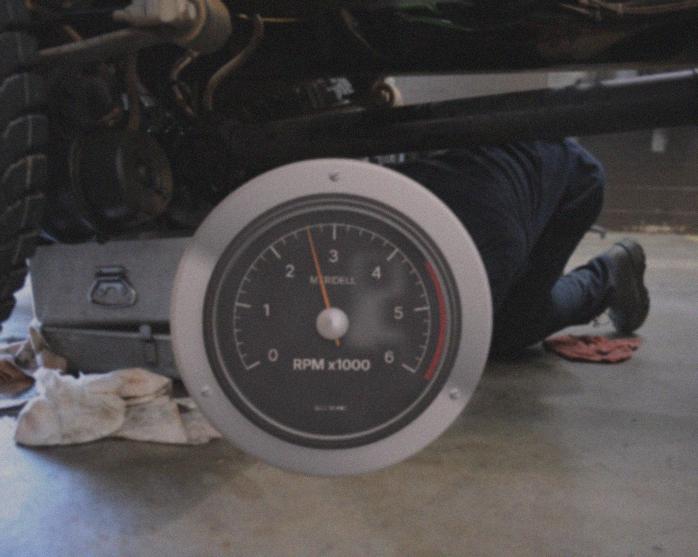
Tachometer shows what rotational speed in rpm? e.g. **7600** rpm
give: **2600** rpm
